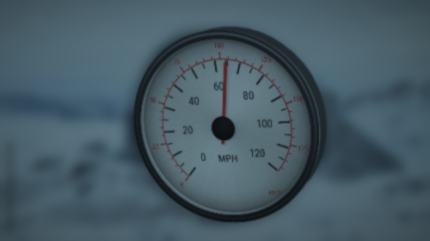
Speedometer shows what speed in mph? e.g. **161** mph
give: **65** mph
